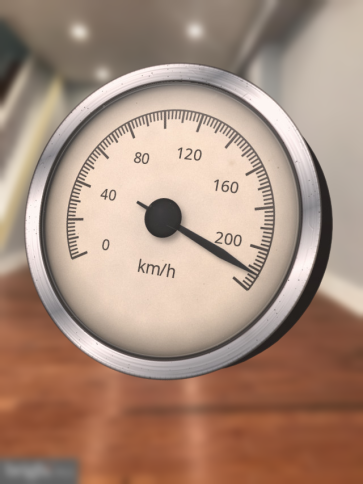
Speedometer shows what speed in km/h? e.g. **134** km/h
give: **212** km/h
